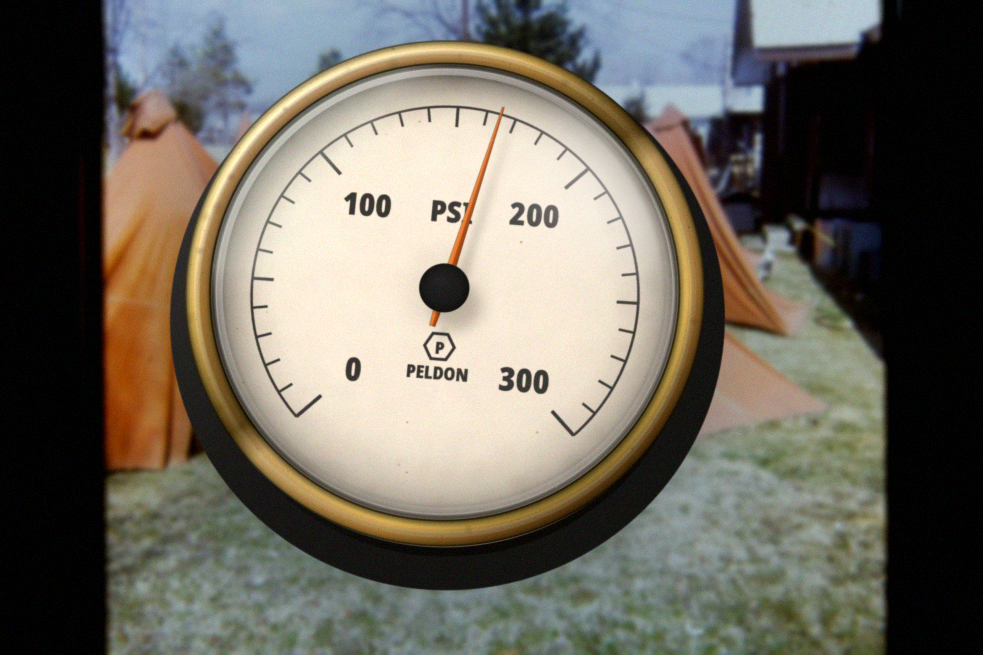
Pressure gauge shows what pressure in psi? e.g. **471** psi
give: **165** psi
